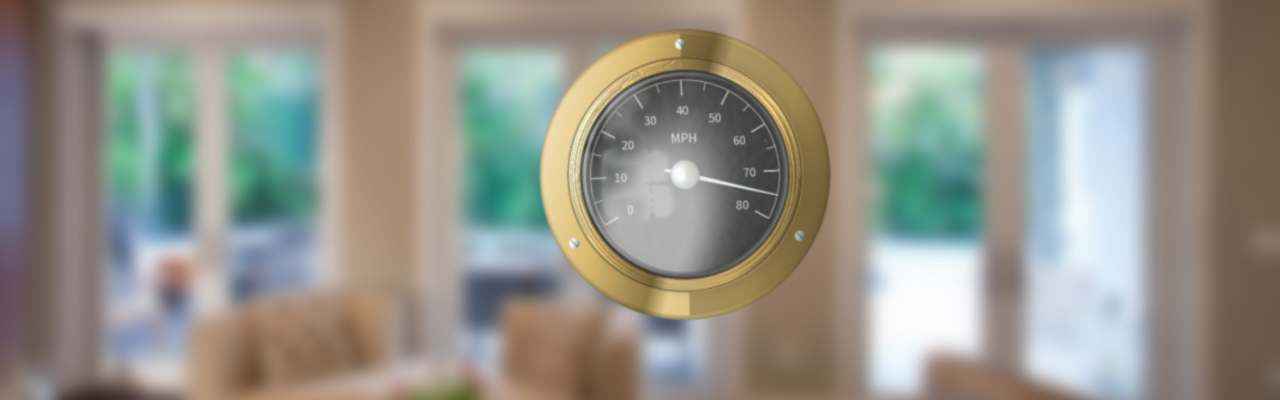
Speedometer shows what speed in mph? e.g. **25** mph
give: **75** mph
